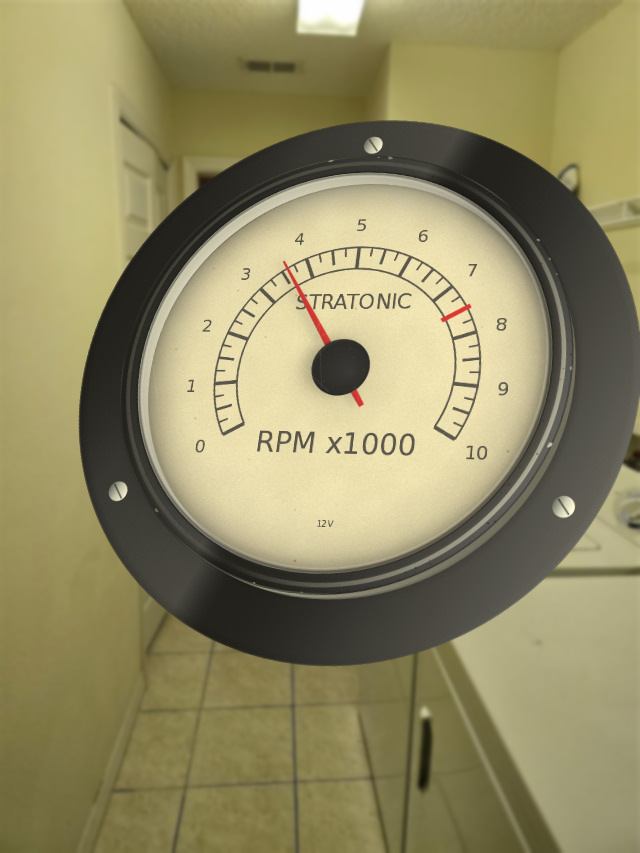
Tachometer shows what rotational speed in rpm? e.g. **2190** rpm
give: **3625** rpm
